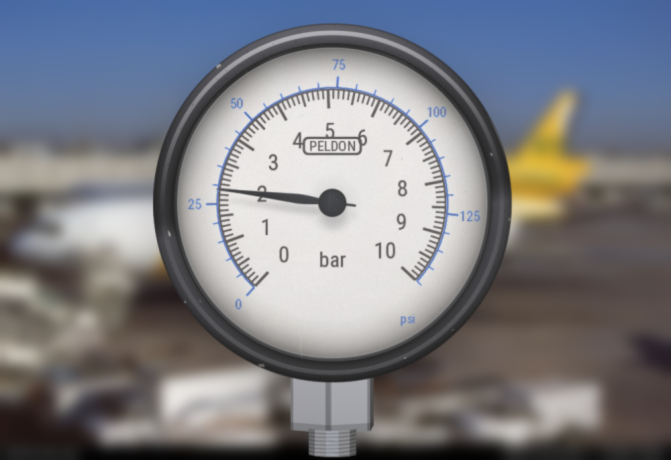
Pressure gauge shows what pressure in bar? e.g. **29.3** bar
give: **2** bar
